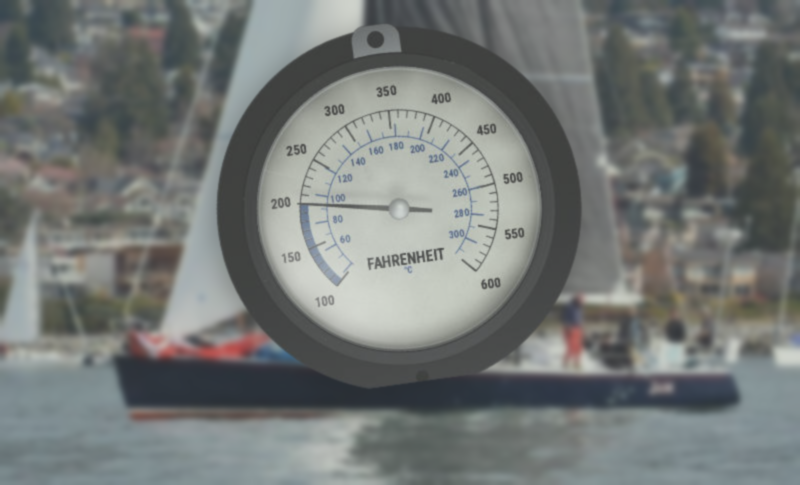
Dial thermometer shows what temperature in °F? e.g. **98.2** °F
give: **200** °F
